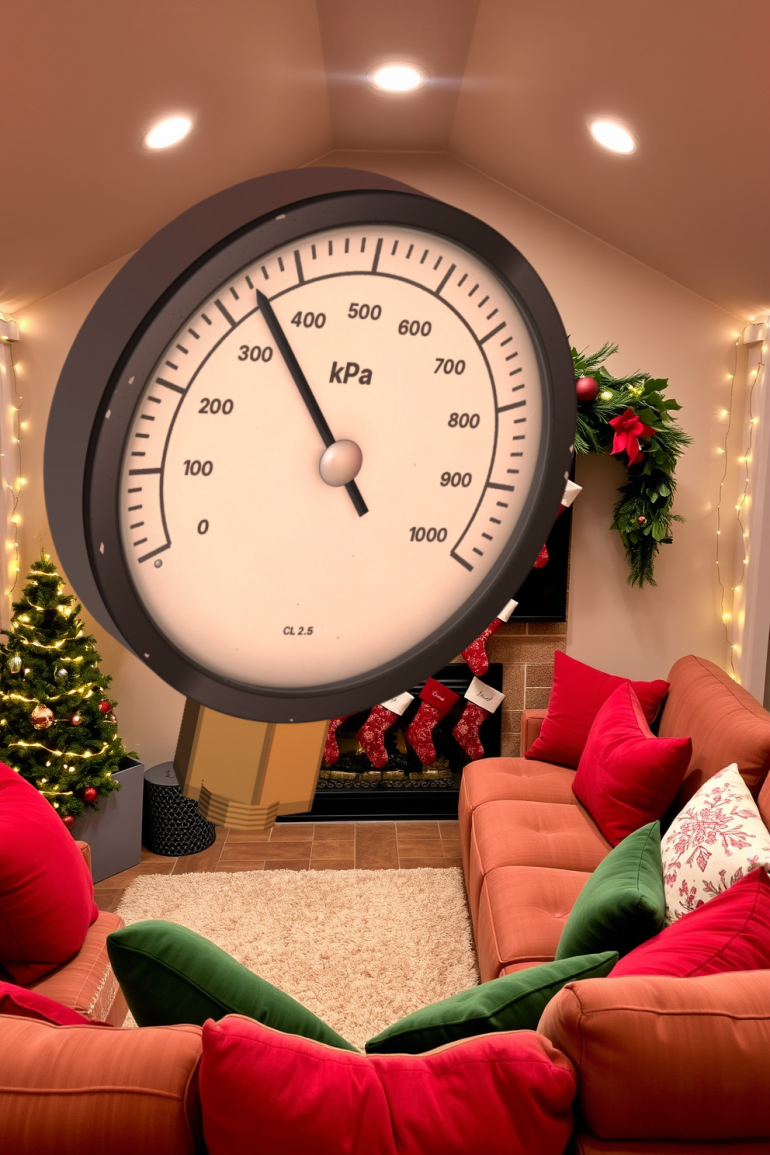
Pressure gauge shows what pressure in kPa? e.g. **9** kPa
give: **340** kPa
